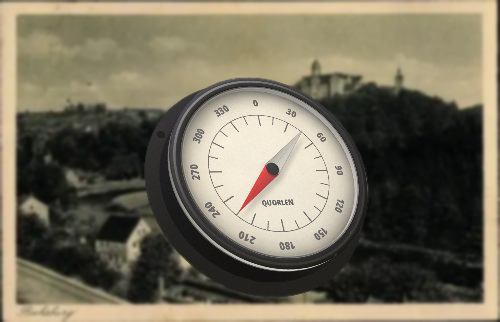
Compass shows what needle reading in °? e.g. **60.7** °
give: **225** °
